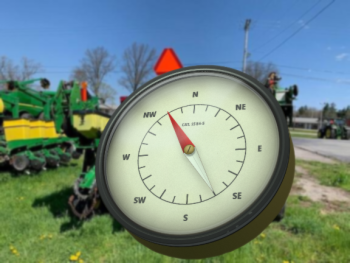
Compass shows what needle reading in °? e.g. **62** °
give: **330** °
